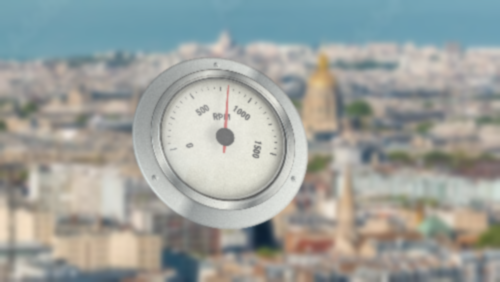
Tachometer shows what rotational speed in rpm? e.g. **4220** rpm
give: **800** rpm
